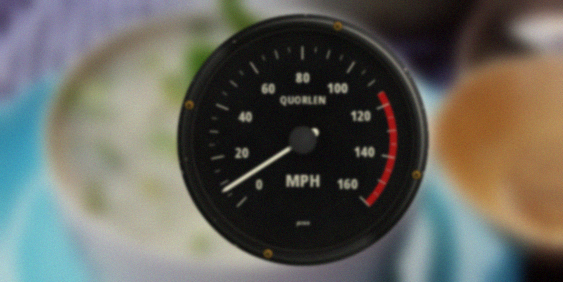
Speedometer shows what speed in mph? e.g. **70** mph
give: **7.5** mph
